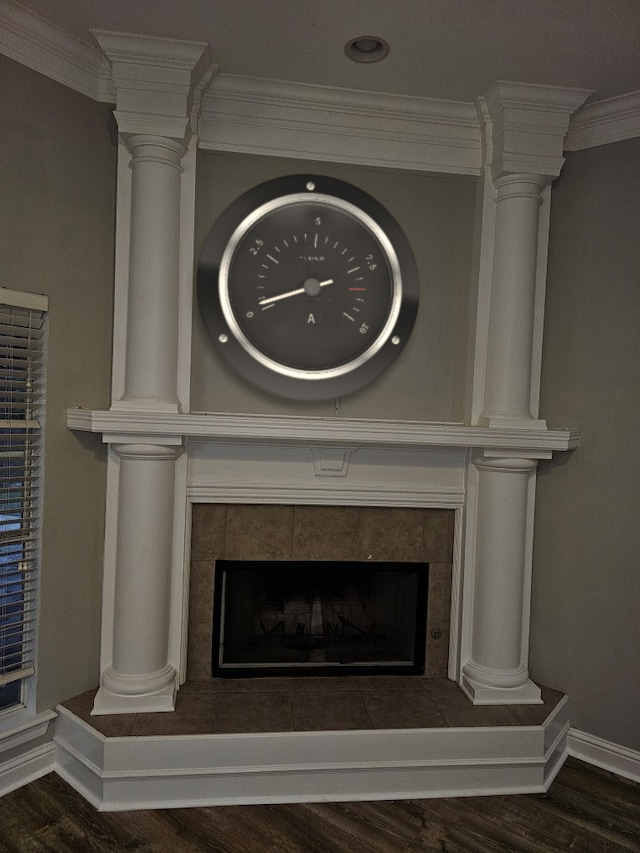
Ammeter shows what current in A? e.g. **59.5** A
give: **0.25** A
